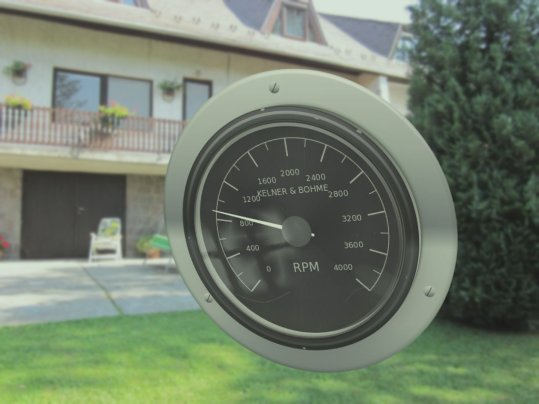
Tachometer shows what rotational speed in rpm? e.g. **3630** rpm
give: **900** rpm
